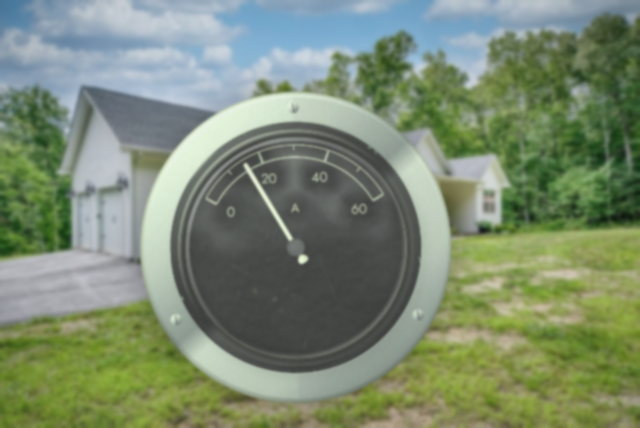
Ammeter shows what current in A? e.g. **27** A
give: **15** A
